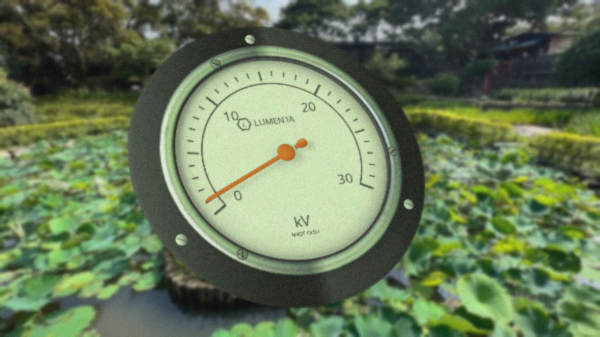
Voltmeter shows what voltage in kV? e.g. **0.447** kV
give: **1** kV
